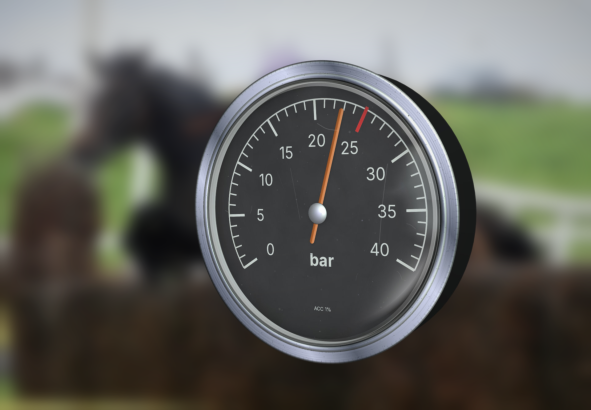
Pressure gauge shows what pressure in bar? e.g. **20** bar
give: **23** bar
